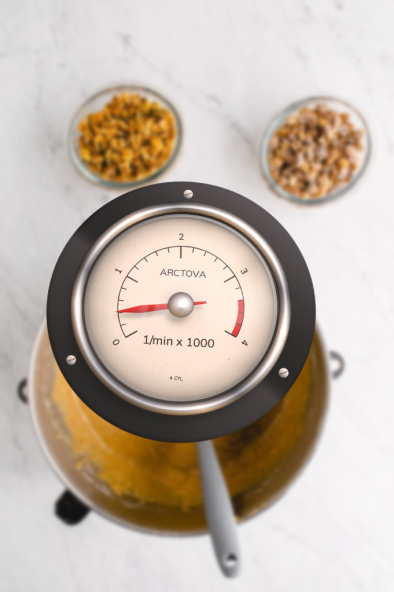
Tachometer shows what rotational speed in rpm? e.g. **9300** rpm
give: **400** rpm
